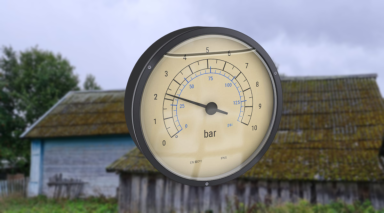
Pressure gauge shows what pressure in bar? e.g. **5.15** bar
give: **2.25** bar
